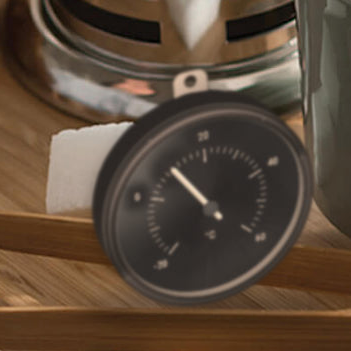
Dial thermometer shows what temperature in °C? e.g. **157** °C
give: **10** °C
